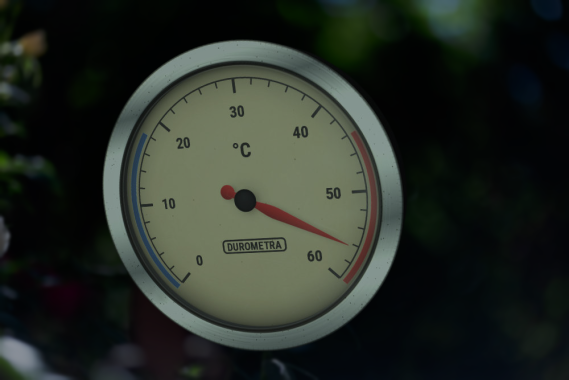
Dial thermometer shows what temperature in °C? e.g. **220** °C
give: **56** °C
